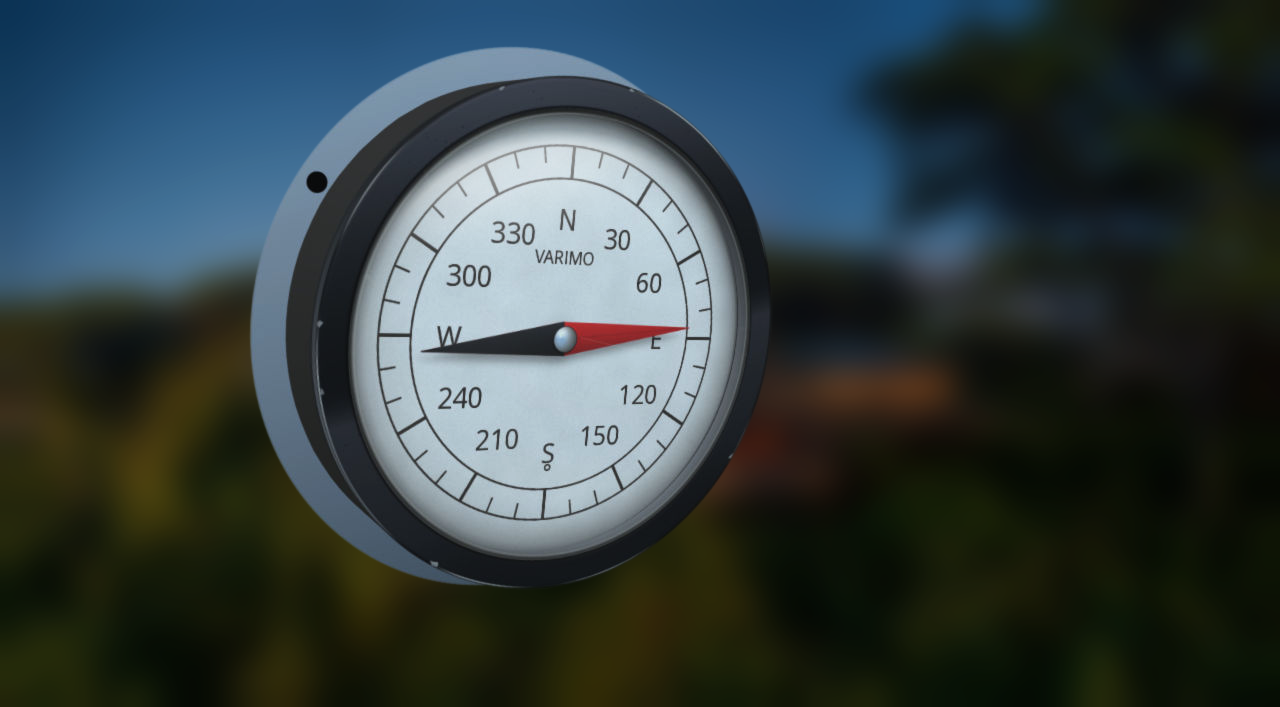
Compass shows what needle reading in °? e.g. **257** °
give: **85** °
